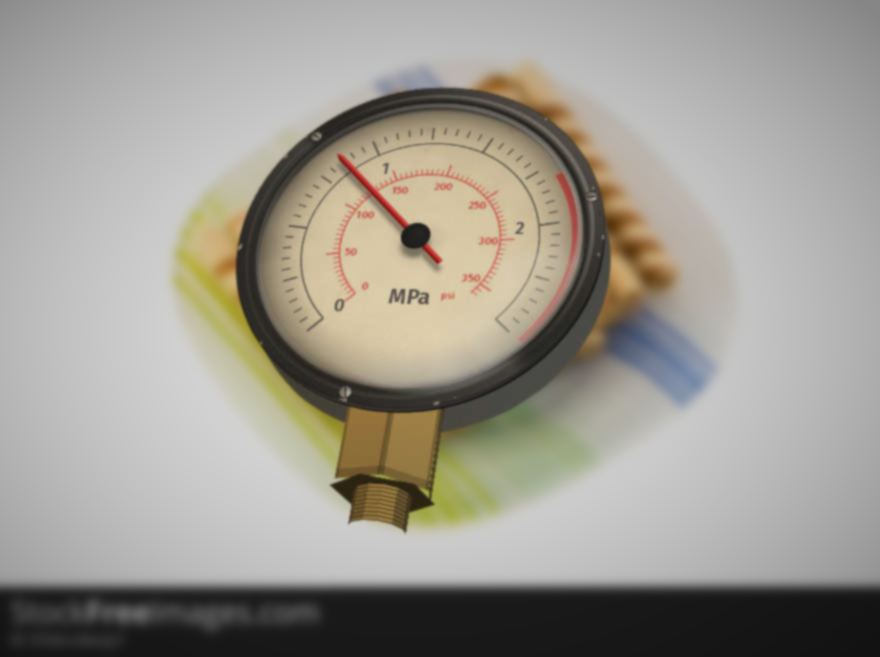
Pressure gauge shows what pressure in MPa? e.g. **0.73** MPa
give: **0.85** MPa
